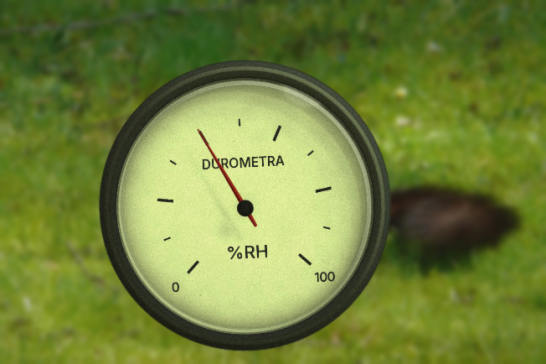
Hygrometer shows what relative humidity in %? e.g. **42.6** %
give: **40** %
